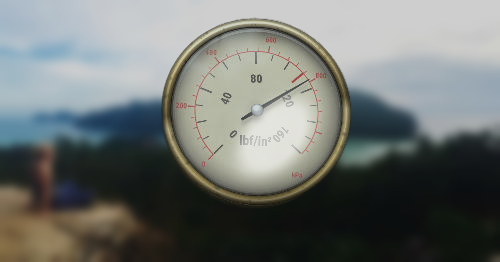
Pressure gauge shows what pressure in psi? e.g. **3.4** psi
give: **115** psi
